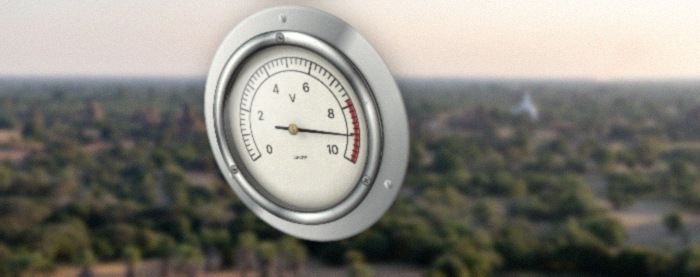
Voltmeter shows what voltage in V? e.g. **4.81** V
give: **9** V
